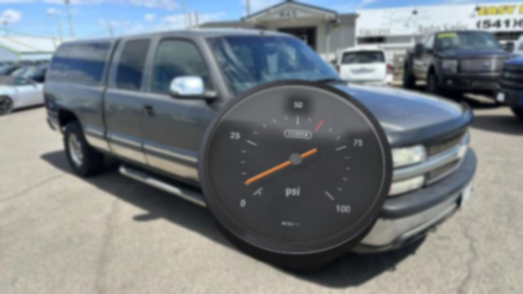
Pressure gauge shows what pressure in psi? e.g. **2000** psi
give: **5** psi
